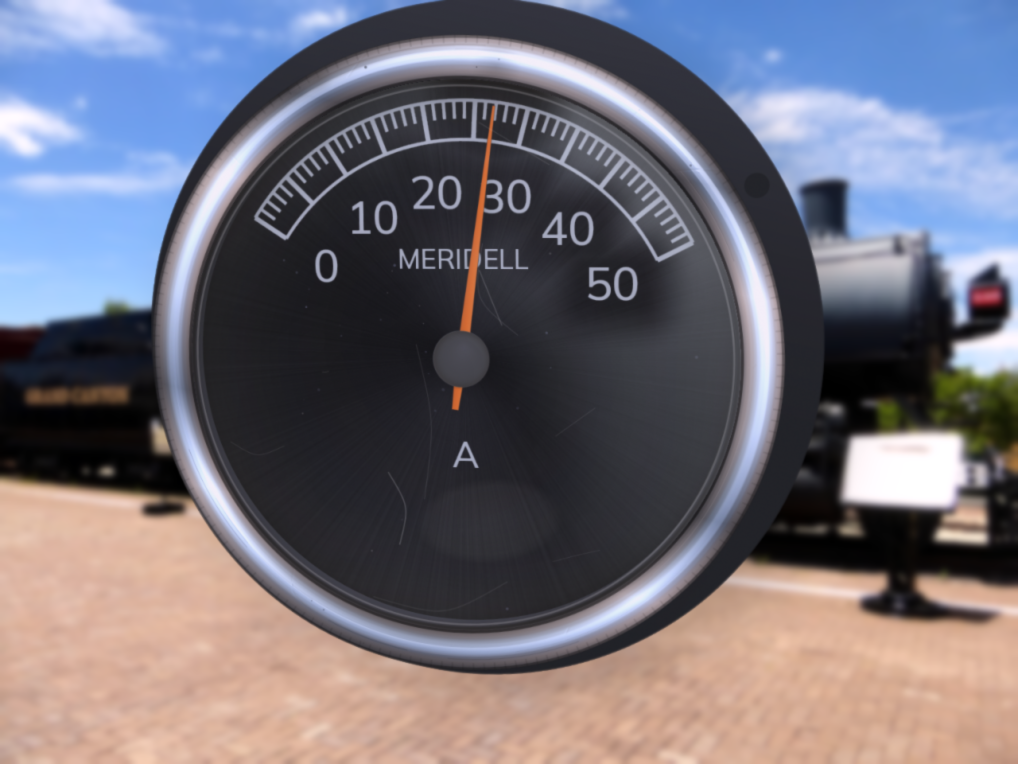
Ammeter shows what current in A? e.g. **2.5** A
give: **27** A
